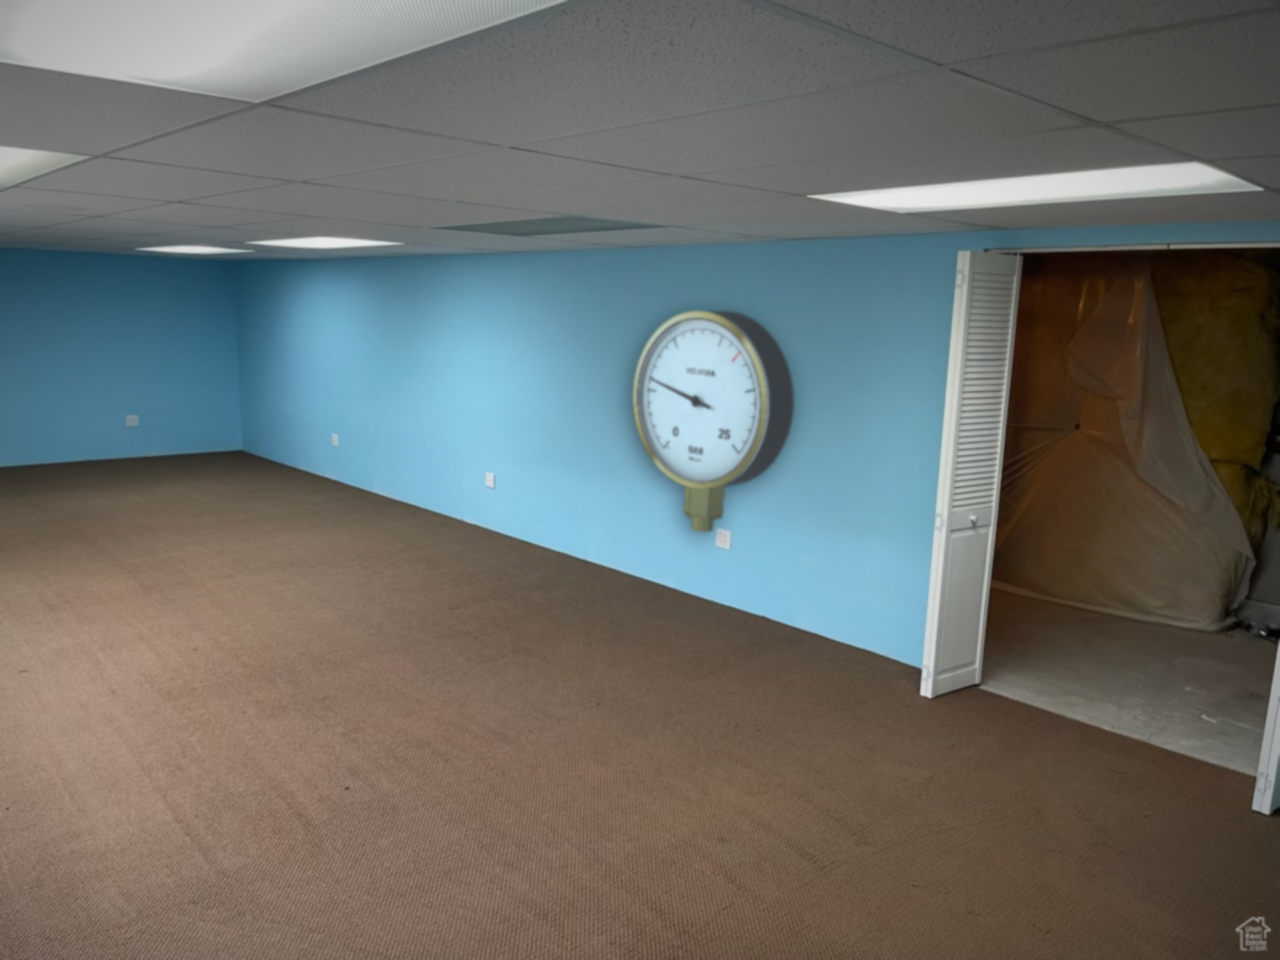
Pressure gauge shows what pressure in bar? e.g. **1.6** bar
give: **6** bar
